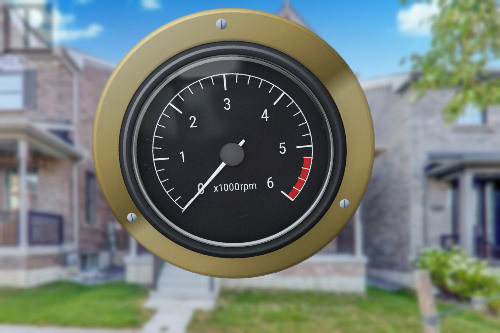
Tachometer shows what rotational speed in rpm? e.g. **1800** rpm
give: **0** rpm
